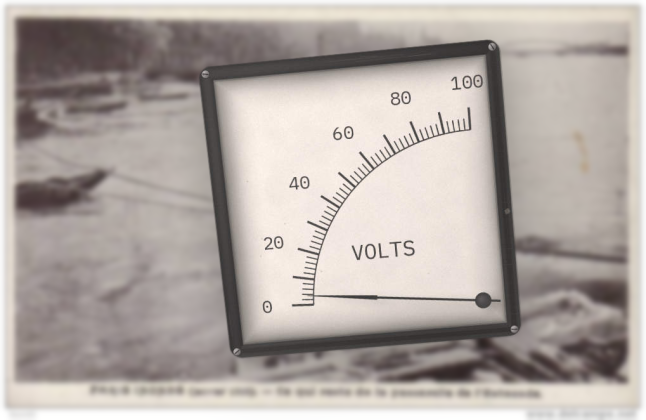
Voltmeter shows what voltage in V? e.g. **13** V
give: **4** V
